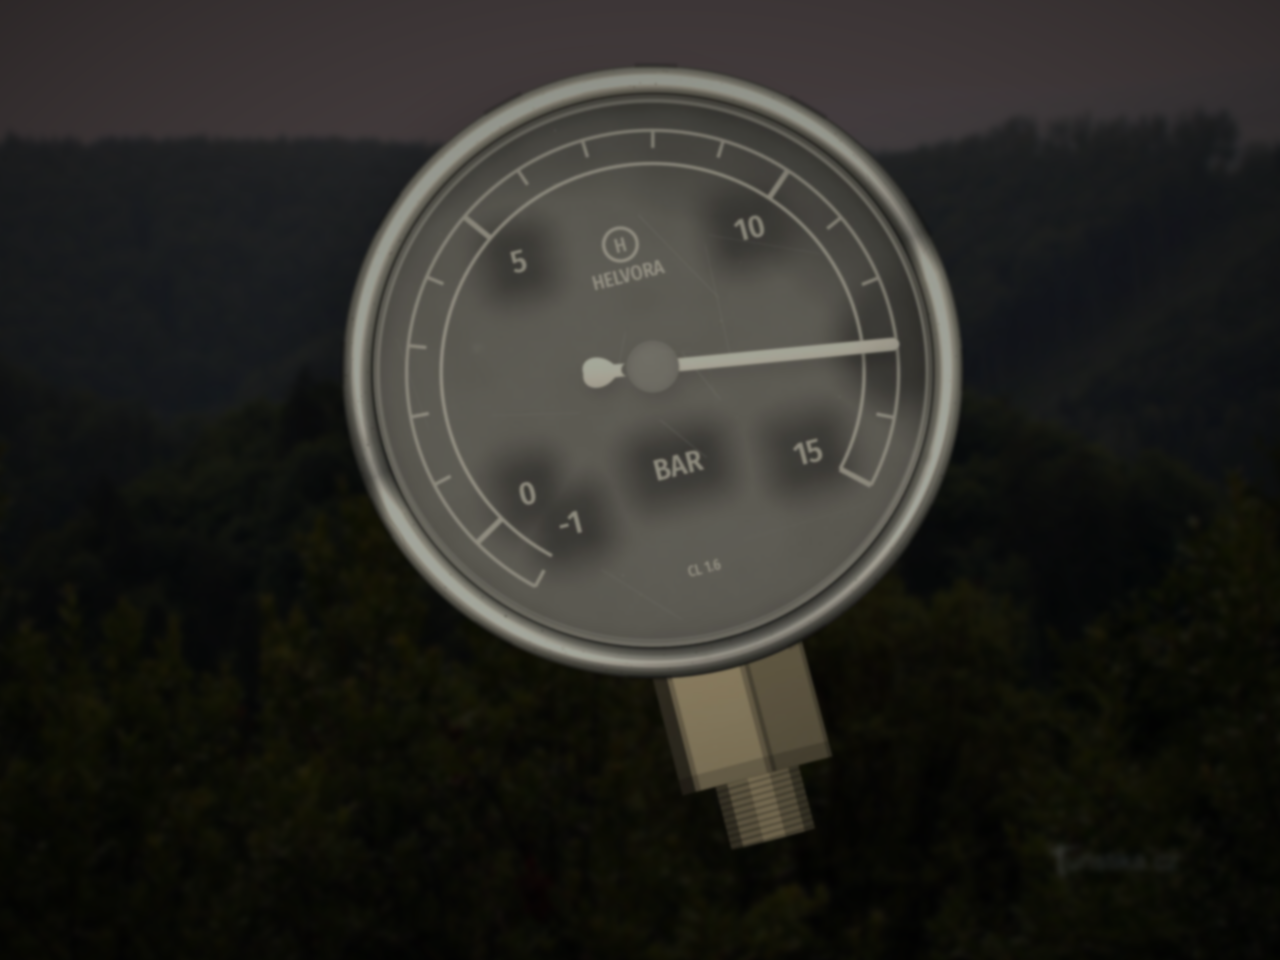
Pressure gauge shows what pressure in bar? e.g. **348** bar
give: **13** bar
